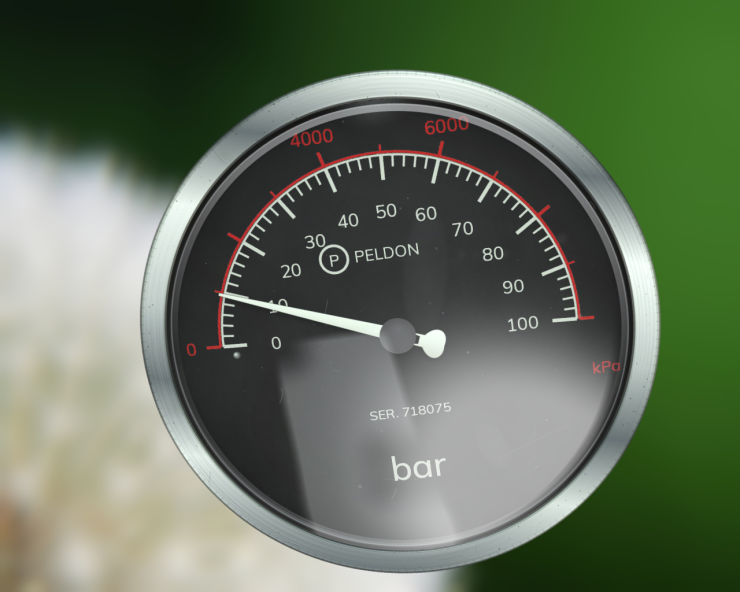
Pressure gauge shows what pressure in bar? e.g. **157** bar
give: **10** bar
